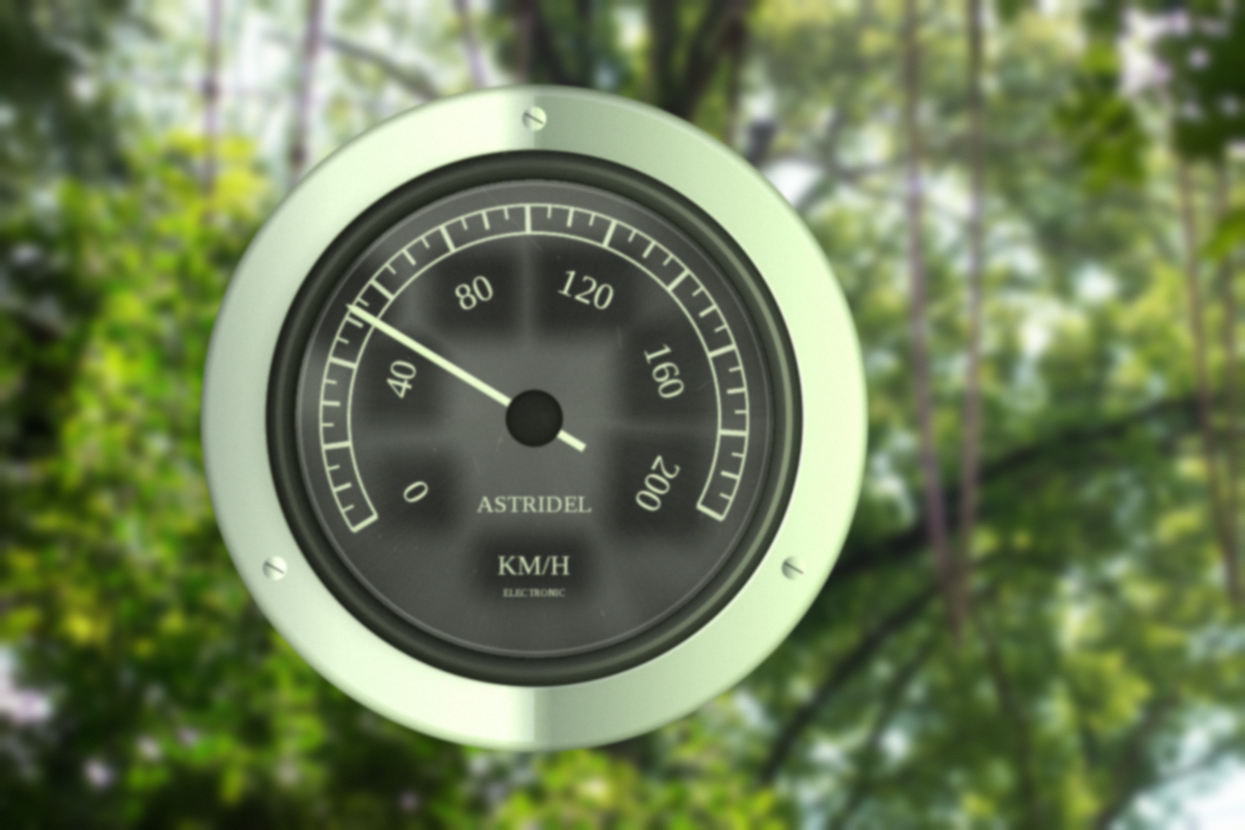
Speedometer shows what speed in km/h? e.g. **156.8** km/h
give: **52.5** km/h
